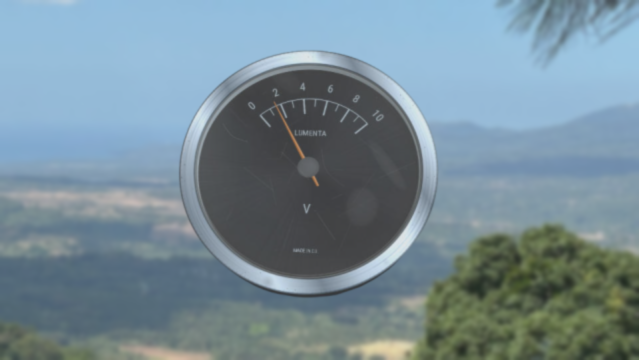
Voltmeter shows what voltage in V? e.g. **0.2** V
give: **1.5** V
